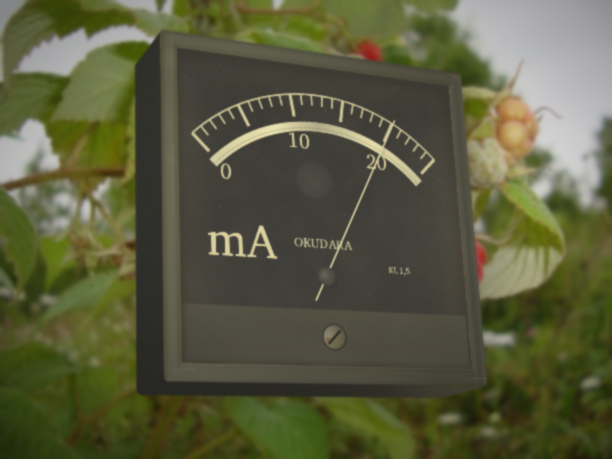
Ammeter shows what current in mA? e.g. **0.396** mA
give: **20** mA
